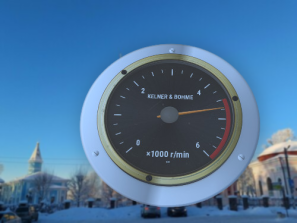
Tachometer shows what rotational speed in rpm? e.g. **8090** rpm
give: **4750** rpm
